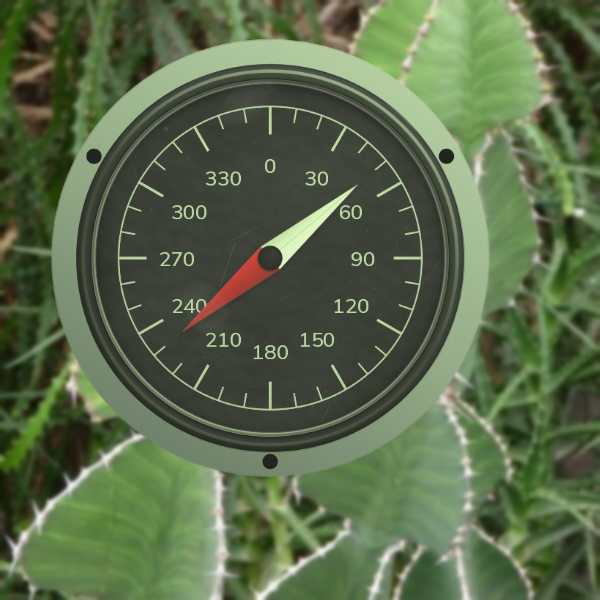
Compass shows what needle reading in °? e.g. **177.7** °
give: **230** °
